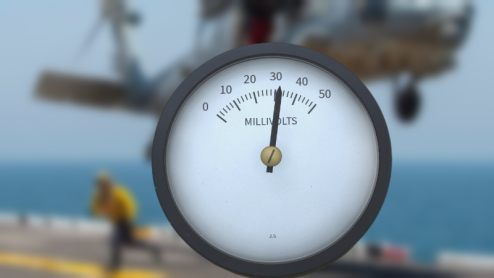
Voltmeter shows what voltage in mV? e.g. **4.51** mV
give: **32** mV
